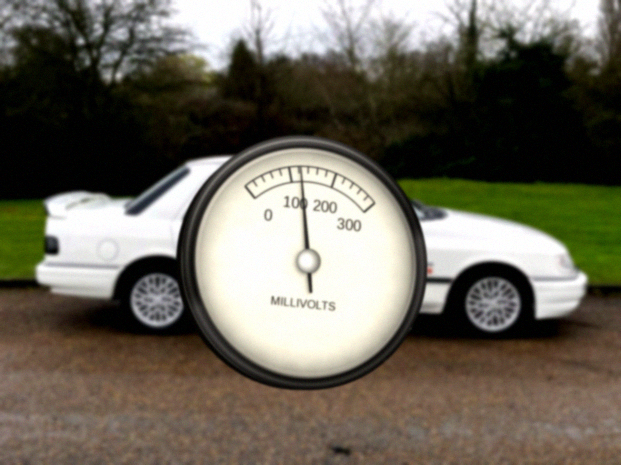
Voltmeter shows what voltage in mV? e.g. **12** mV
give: **120** mV
